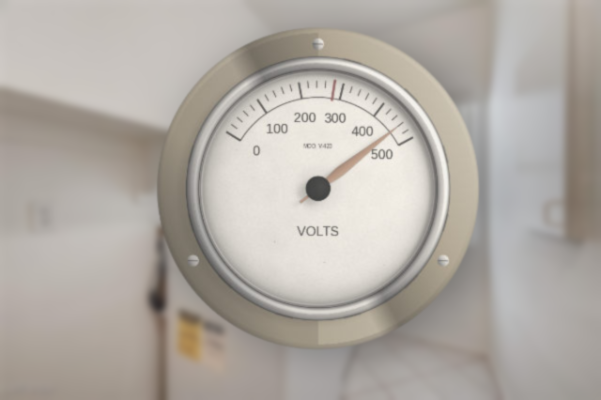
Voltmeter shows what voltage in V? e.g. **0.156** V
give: **460** V
